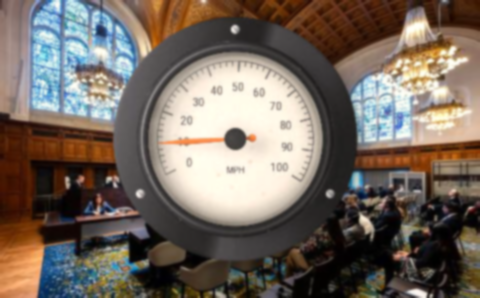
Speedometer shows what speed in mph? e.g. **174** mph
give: **10** mph
